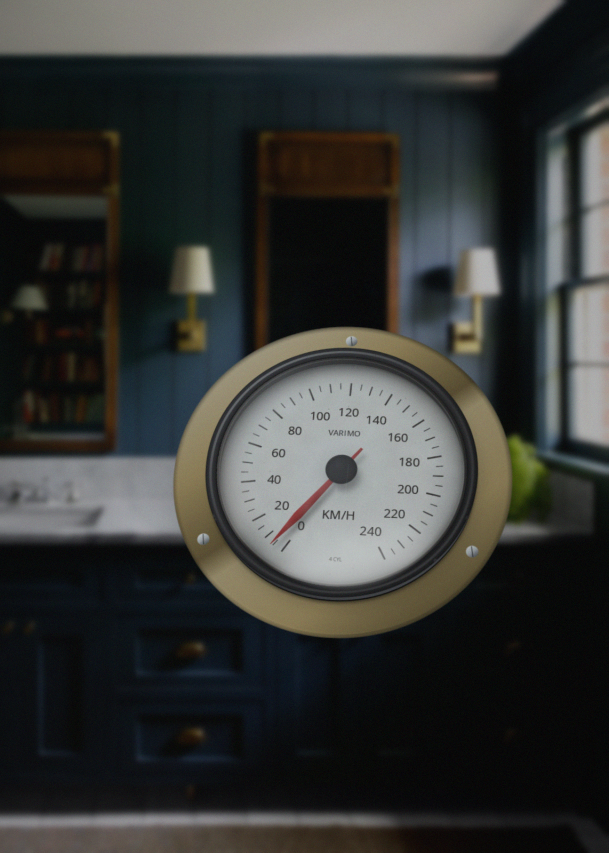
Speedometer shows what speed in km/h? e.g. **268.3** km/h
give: **5** km/h
